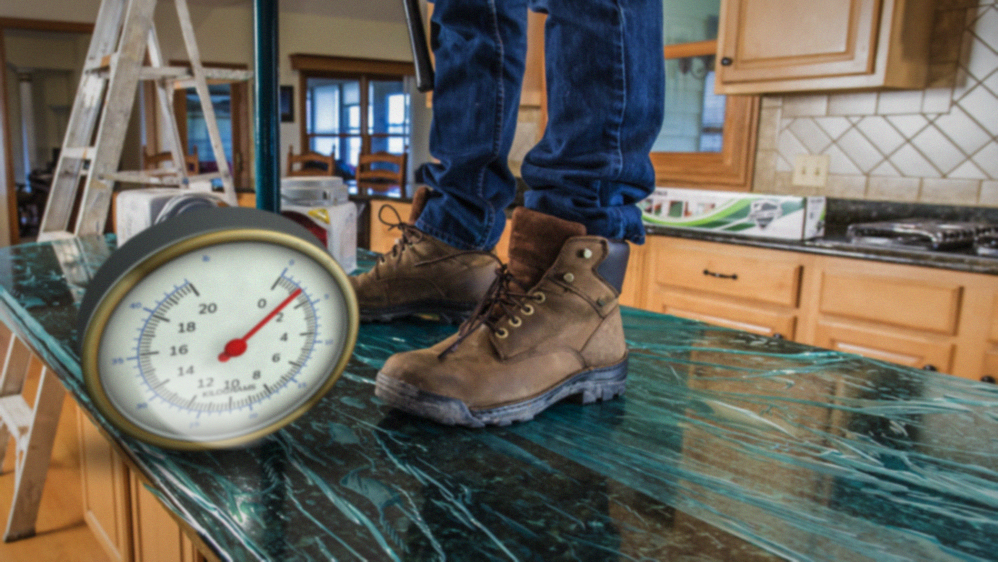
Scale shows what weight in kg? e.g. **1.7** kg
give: **1** kg
